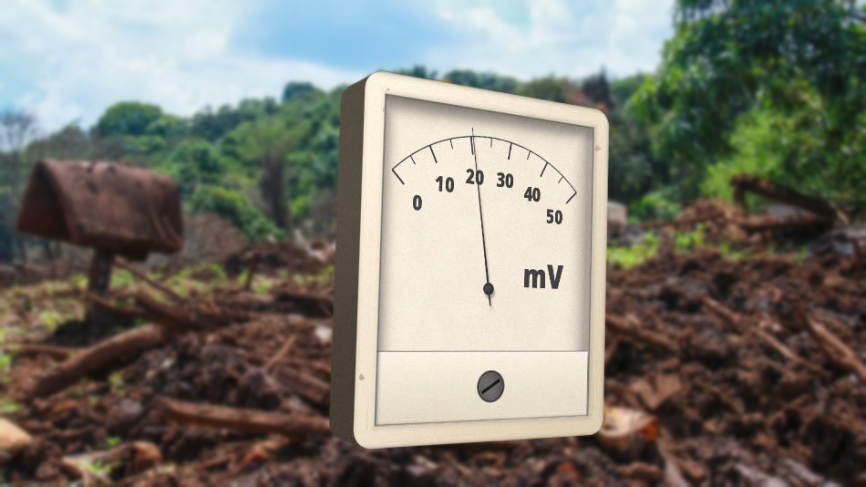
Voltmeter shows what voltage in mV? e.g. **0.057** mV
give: **20** mV
